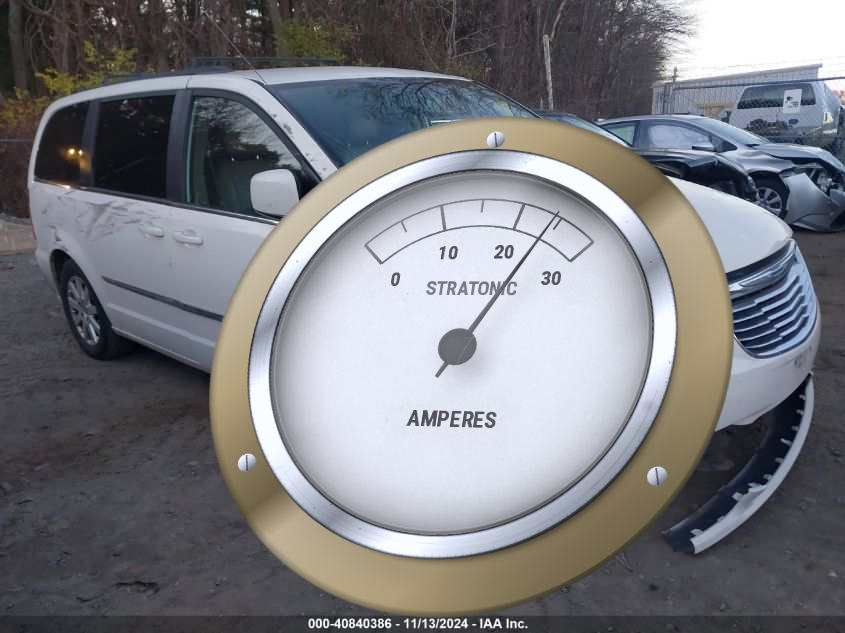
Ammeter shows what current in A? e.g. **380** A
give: **25** A
